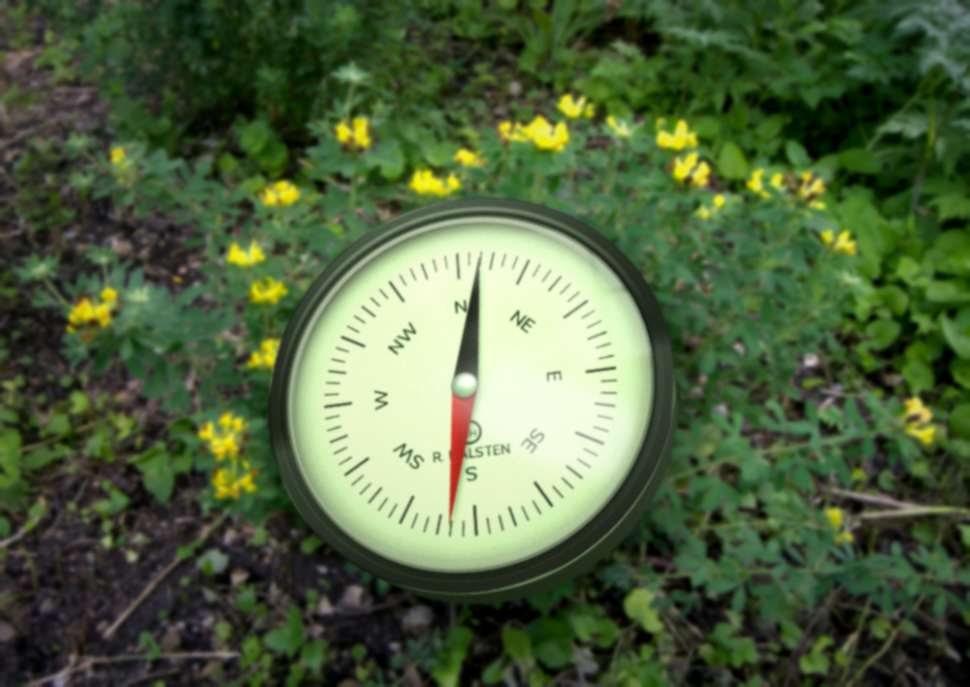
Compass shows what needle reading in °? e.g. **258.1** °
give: **190** °
